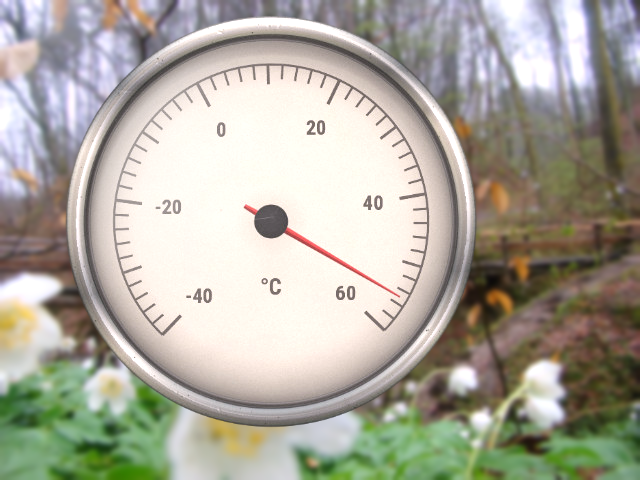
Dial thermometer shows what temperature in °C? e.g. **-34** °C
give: **55** °C
